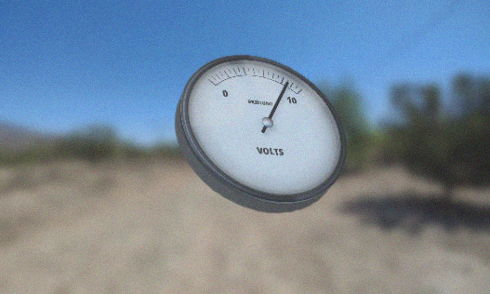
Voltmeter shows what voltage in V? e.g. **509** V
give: **8.5** V
